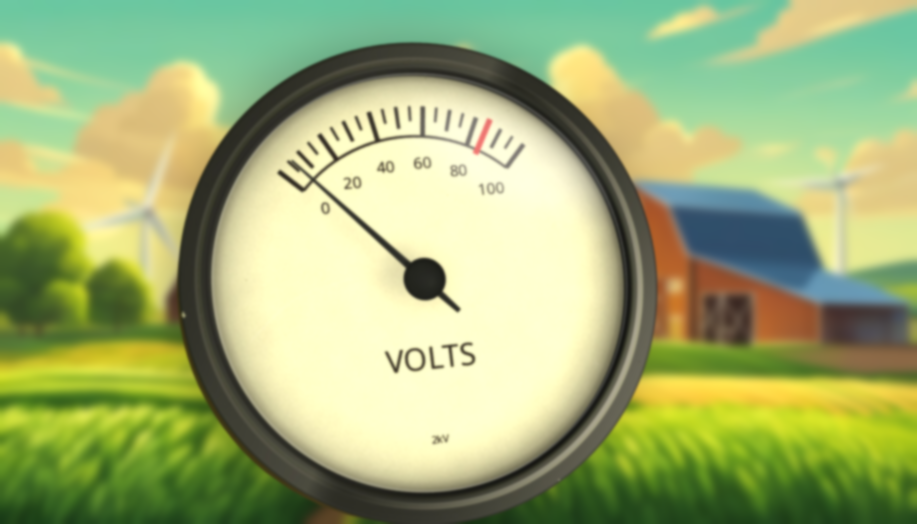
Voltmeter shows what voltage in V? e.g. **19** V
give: **5** V
